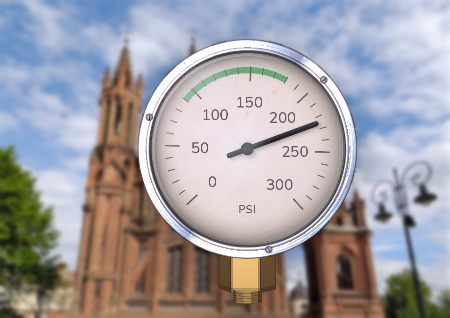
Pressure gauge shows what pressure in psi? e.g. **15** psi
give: **225** psi
